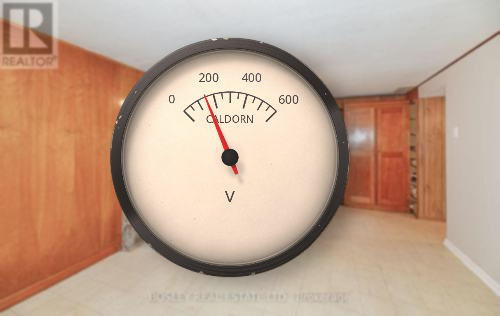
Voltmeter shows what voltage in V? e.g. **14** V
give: **150** V
